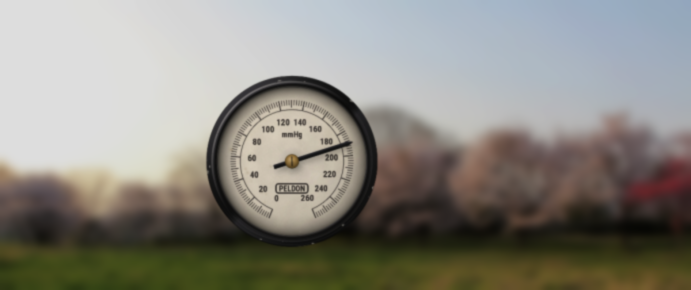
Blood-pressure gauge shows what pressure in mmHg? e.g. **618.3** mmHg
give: **190** mmHg
